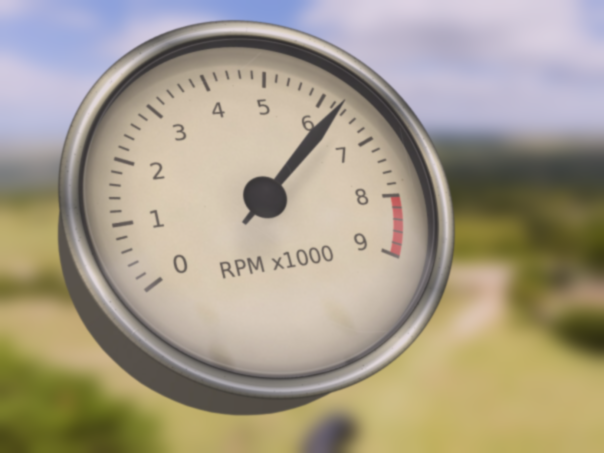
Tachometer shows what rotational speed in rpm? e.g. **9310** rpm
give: **6300** rpm
